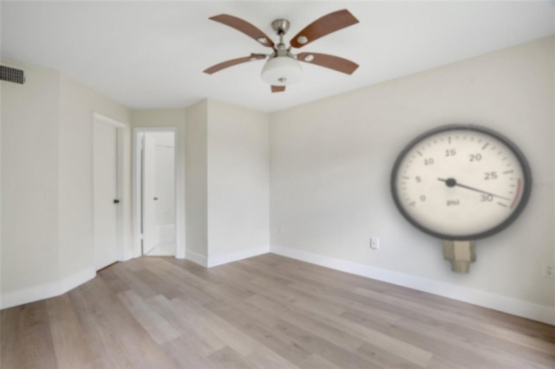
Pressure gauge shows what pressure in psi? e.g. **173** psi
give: **29** psi
